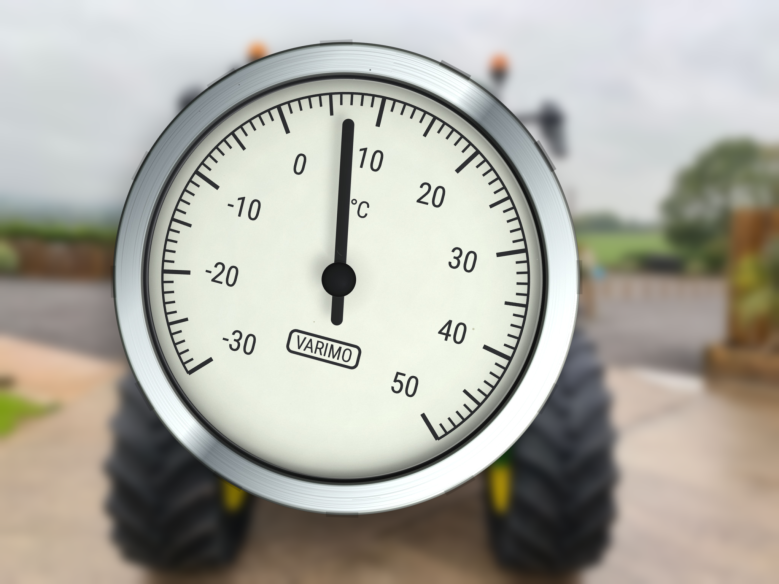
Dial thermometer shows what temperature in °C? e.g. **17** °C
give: **7** °C
